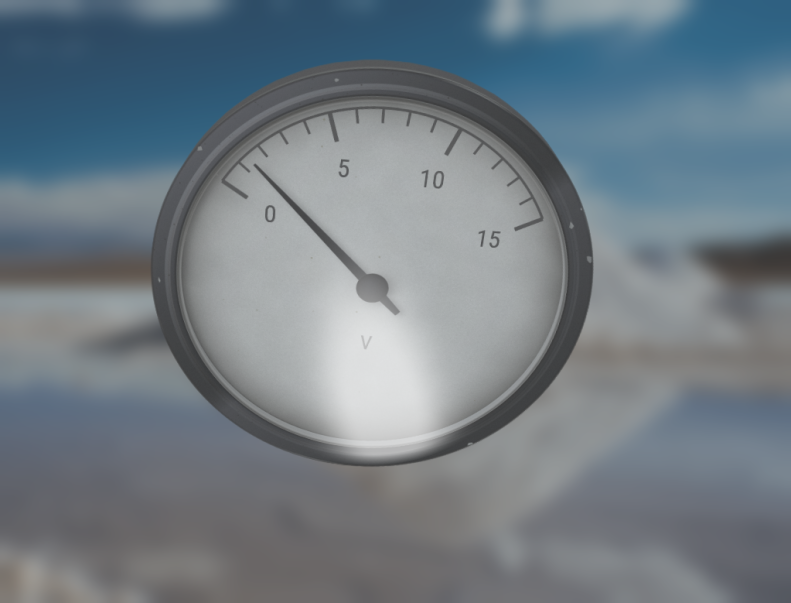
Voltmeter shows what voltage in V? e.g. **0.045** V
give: **1.5** V
